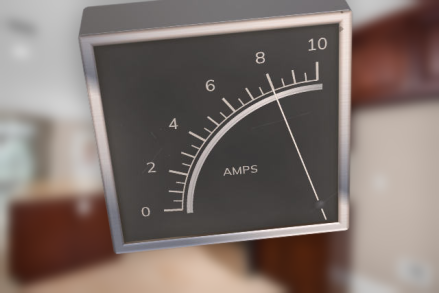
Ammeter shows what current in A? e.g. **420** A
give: **8** A
